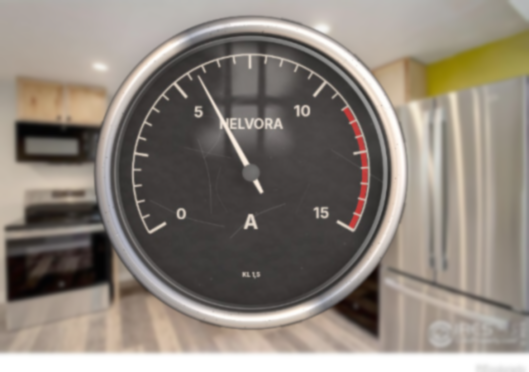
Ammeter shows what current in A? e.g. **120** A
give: **5.75** A
